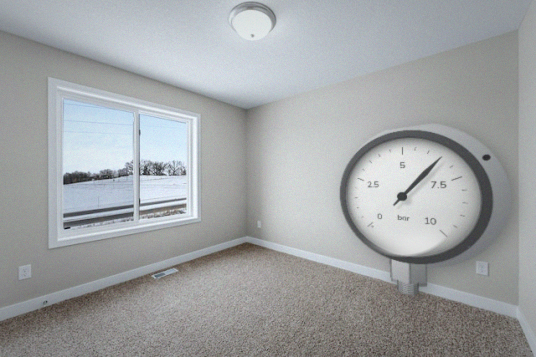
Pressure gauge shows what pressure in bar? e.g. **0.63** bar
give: **6.5** bar
